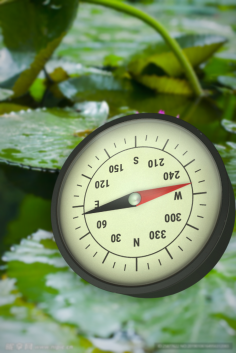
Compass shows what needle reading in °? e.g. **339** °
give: **260** °
